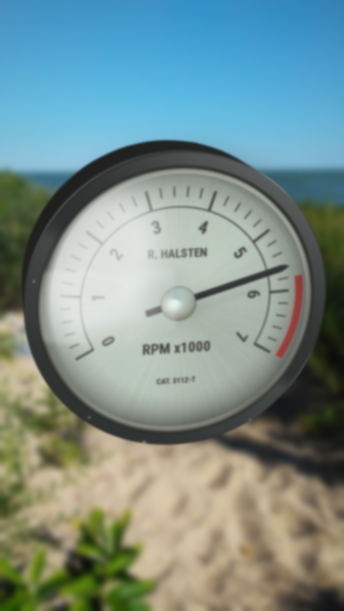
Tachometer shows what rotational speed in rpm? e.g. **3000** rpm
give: **5600** rpm
